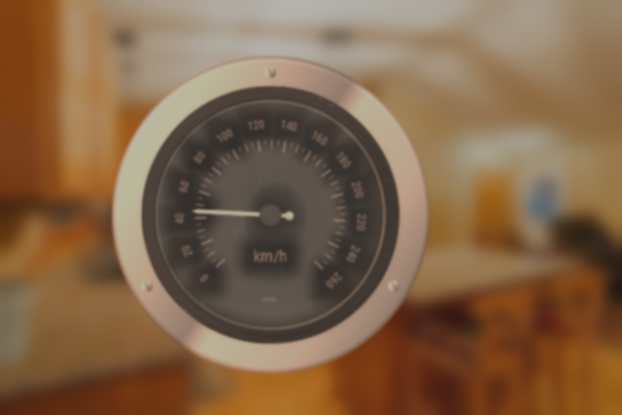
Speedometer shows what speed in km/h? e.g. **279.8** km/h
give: **45** km/h
